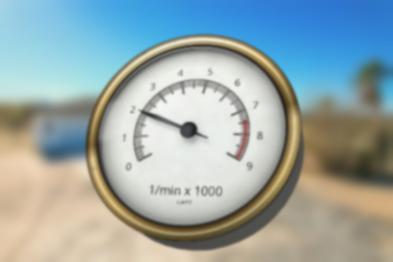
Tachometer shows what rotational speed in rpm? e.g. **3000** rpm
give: **2000** rpm
